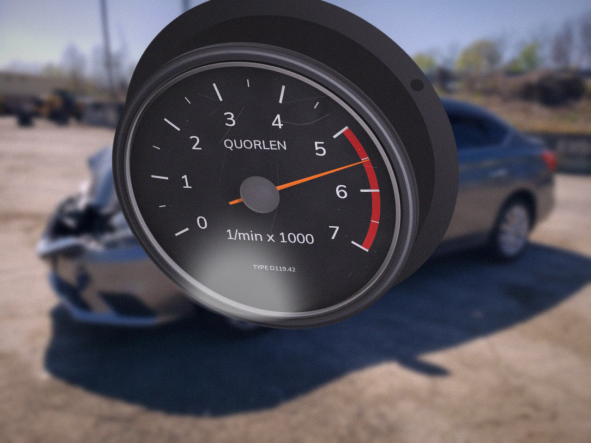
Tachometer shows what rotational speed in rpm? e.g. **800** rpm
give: **5500** rpm
